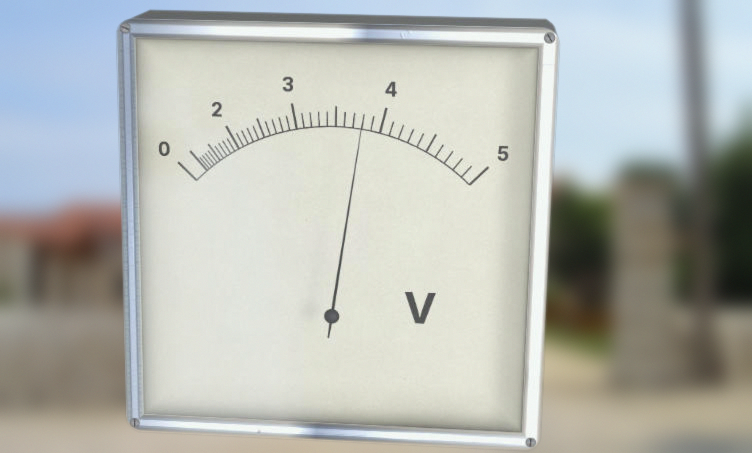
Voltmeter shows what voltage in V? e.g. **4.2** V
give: **3.8** V
